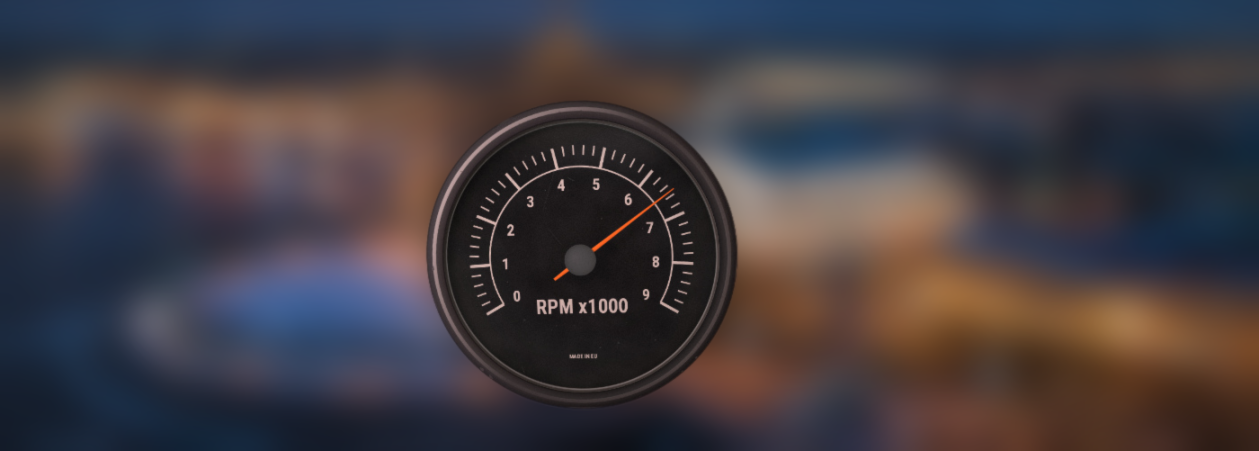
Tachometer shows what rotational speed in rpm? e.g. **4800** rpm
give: **6500** rpm
